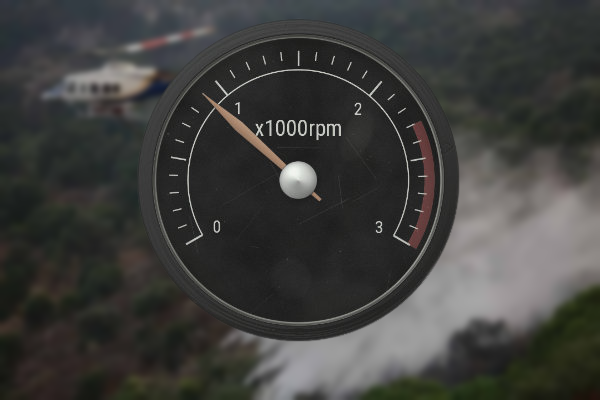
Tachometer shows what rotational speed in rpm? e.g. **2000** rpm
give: **900** rpm
